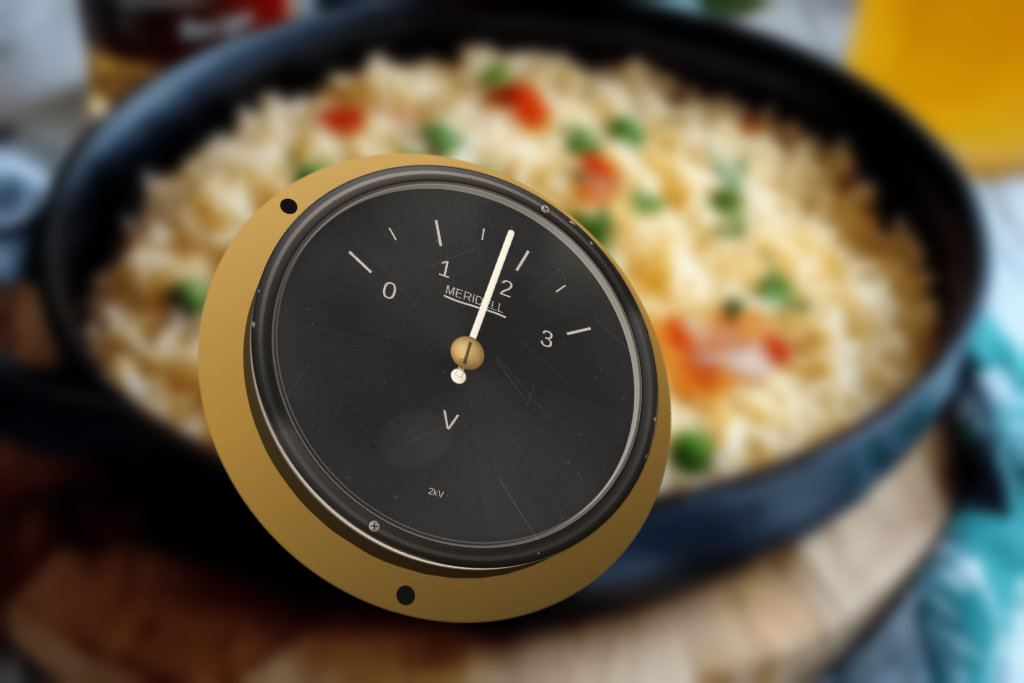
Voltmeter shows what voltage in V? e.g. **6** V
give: **1.75** V
